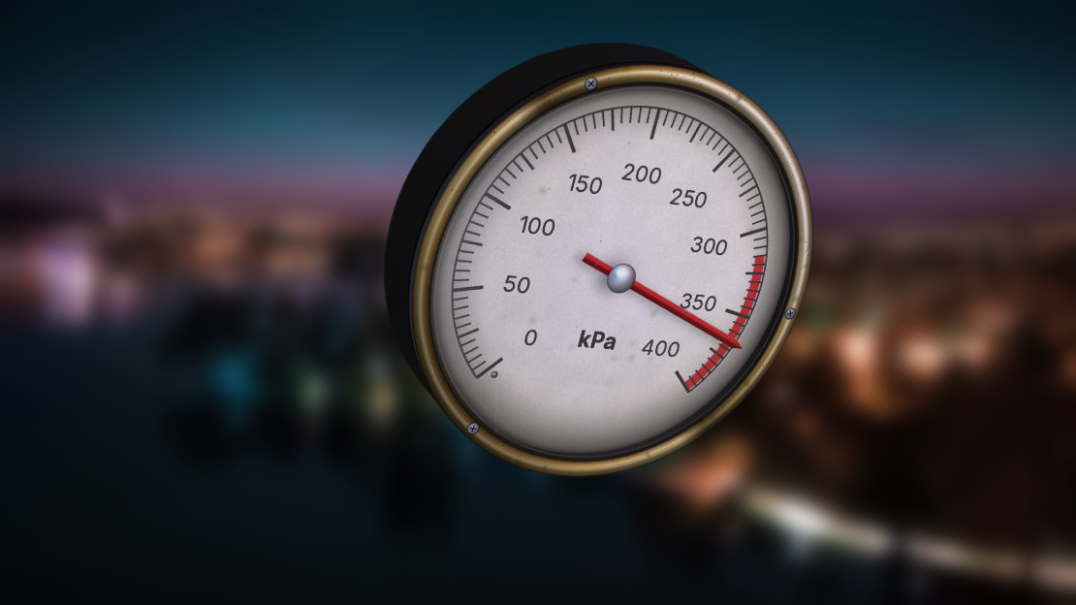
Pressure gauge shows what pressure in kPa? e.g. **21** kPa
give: **365** kPa
